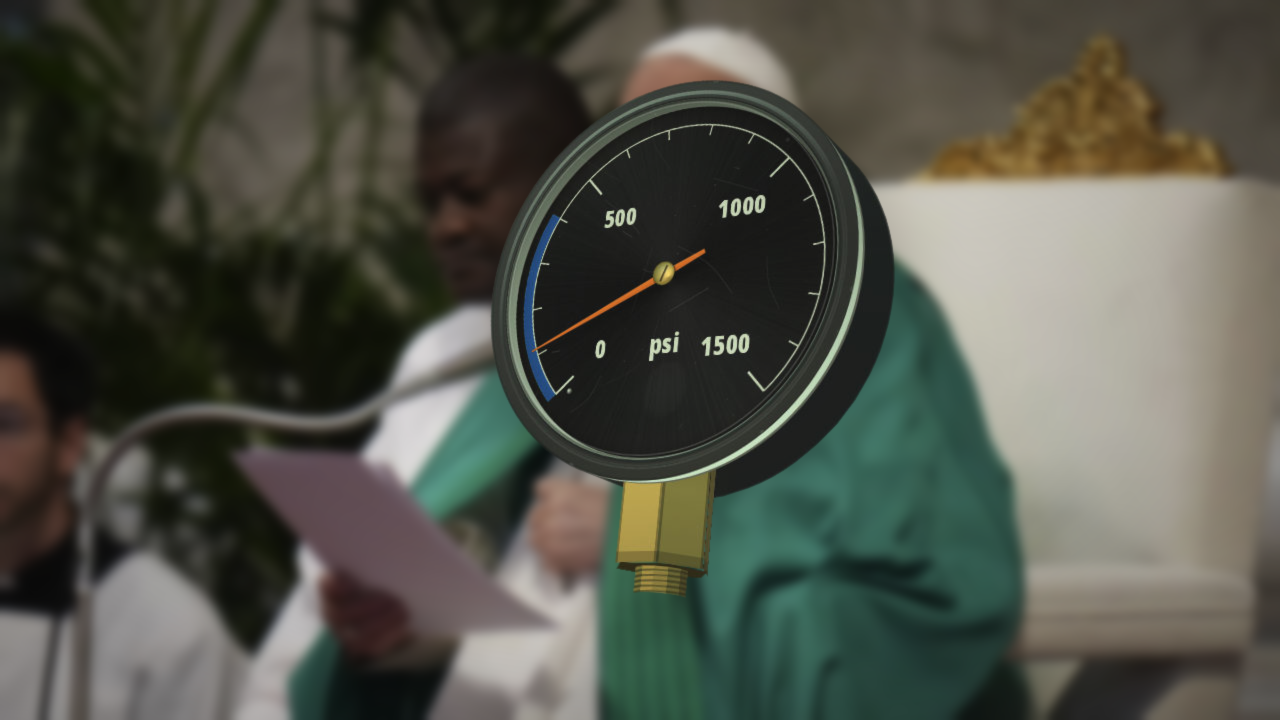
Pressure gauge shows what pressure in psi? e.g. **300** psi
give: **100** psi
